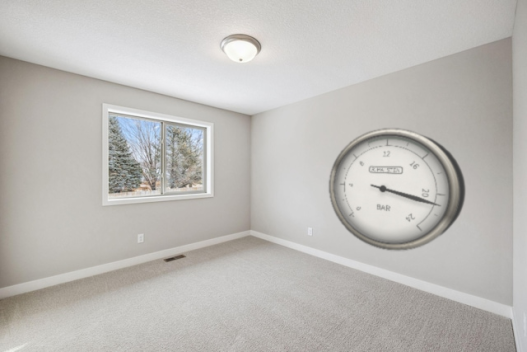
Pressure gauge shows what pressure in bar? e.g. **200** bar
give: **21** bar
